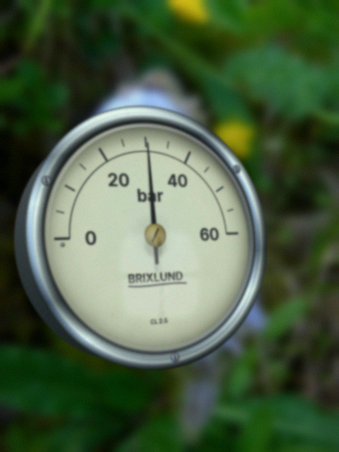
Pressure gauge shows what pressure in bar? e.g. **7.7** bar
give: **30** bar
